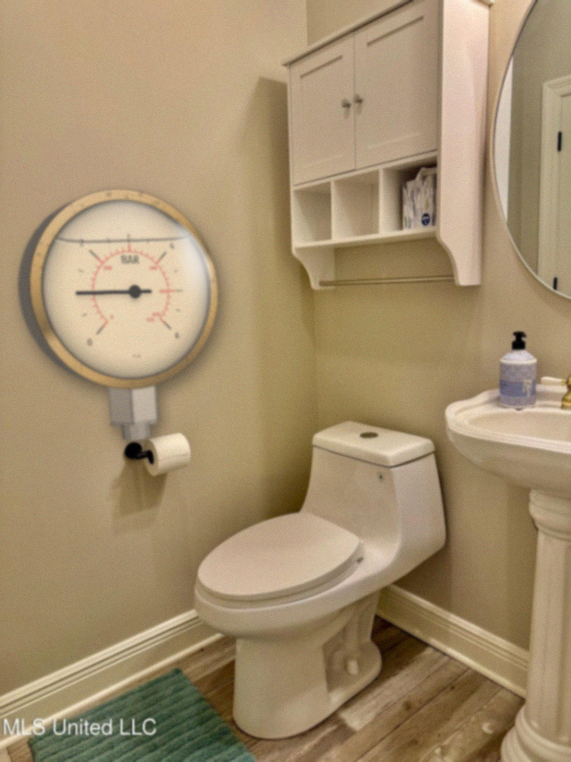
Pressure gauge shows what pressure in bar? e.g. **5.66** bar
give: **1** bar
